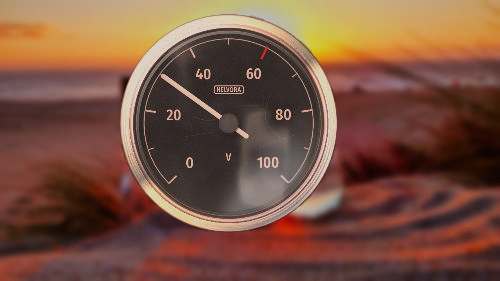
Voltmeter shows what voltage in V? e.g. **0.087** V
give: **30** V
